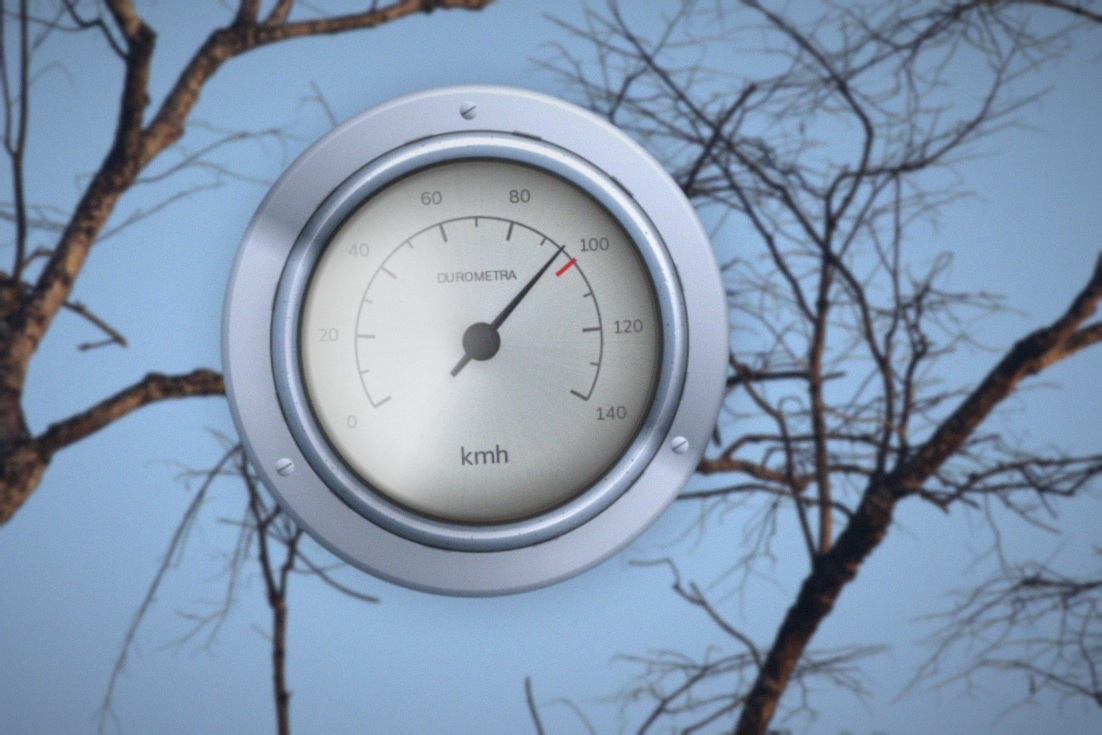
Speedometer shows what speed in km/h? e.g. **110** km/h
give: **95** km/h
